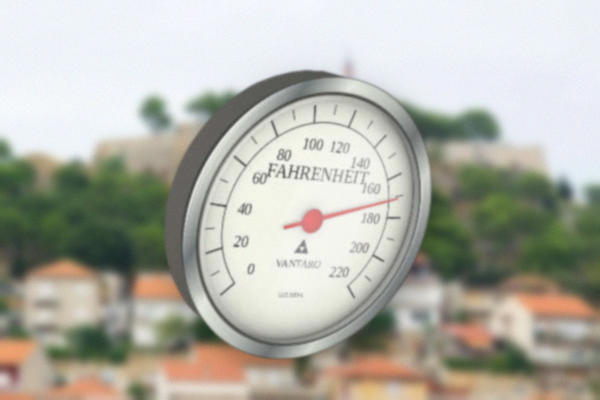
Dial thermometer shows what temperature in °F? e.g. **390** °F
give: **170** °F
